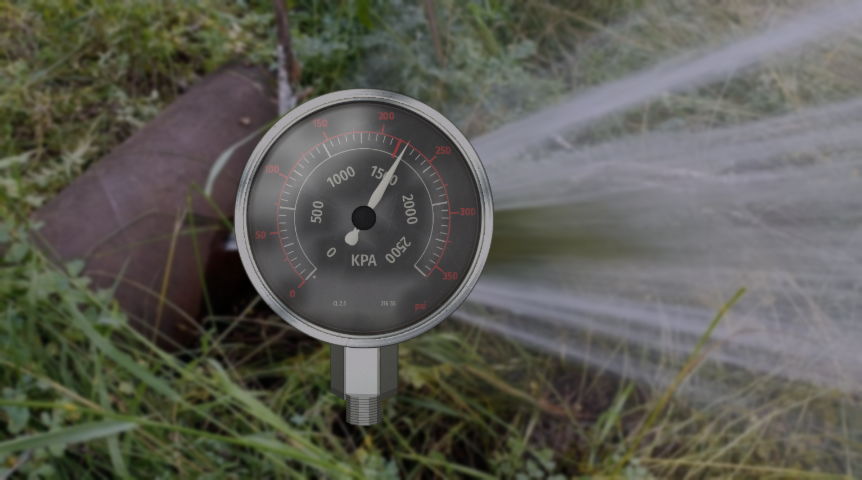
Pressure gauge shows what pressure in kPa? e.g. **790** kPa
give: **1550** kPa
